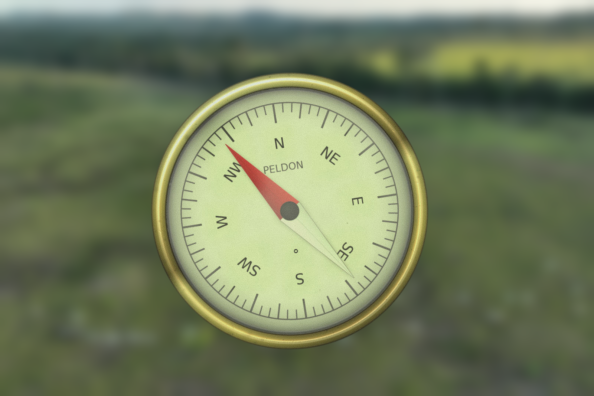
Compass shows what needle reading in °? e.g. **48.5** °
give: **325** °
